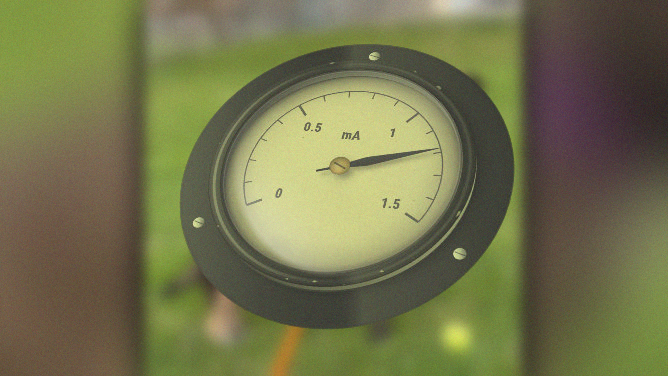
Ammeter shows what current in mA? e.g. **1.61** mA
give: **1.2** mA
